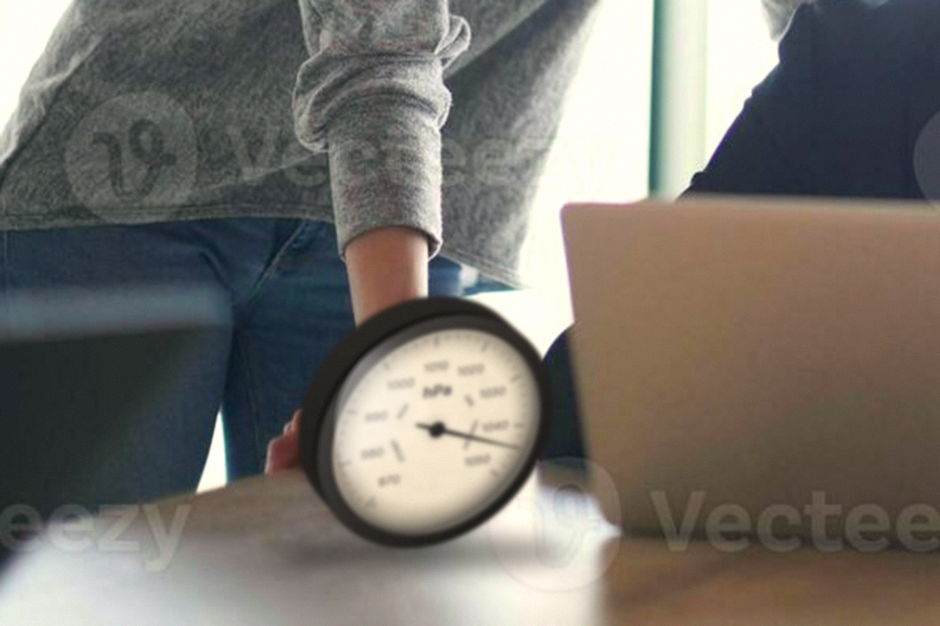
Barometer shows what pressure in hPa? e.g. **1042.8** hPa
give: **1044** hPa
